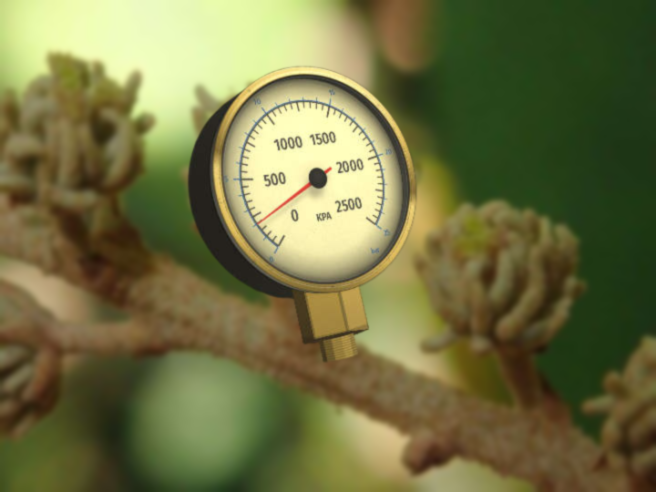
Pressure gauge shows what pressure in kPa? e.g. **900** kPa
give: **200** kPa
